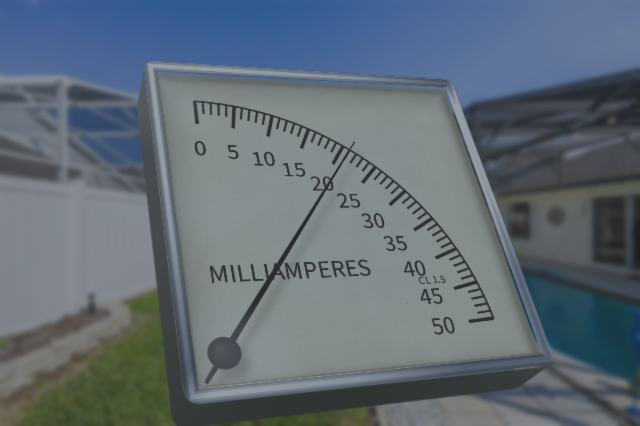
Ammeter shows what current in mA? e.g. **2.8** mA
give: **21** mA
